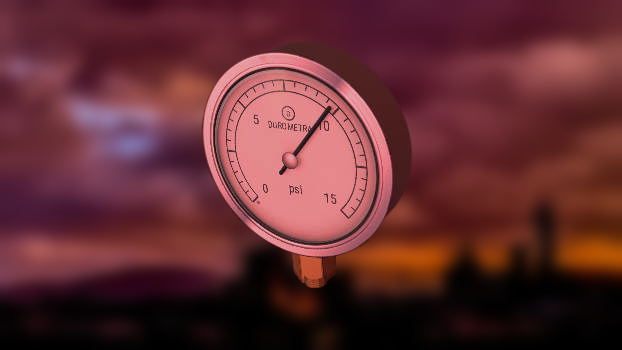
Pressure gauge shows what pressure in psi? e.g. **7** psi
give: **9.75** psi
